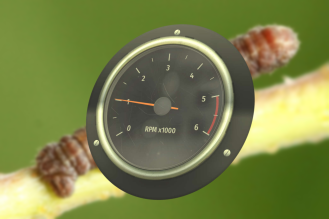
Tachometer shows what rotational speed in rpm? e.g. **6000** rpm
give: **1000** rpm
